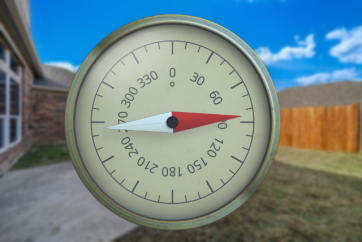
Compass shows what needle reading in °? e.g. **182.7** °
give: **85** °
